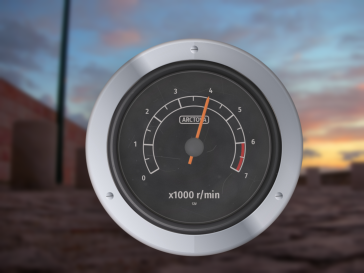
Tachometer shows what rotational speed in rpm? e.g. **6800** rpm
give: **4000** rpm
